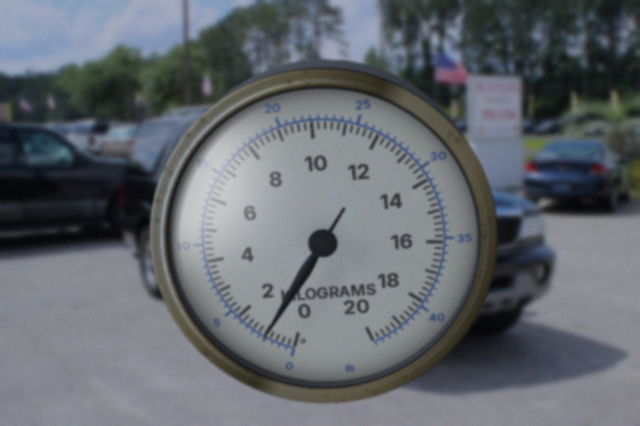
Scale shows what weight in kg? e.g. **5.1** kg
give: **1** kg
